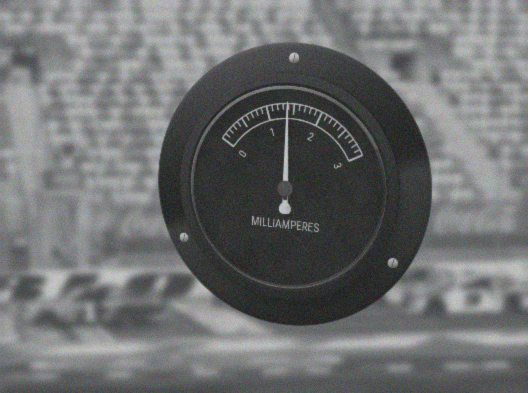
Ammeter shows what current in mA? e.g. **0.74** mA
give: **1.4** mA
